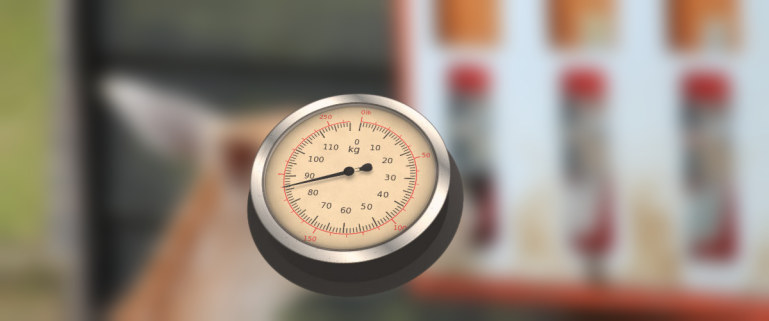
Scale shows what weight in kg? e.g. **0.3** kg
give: **85** kg
